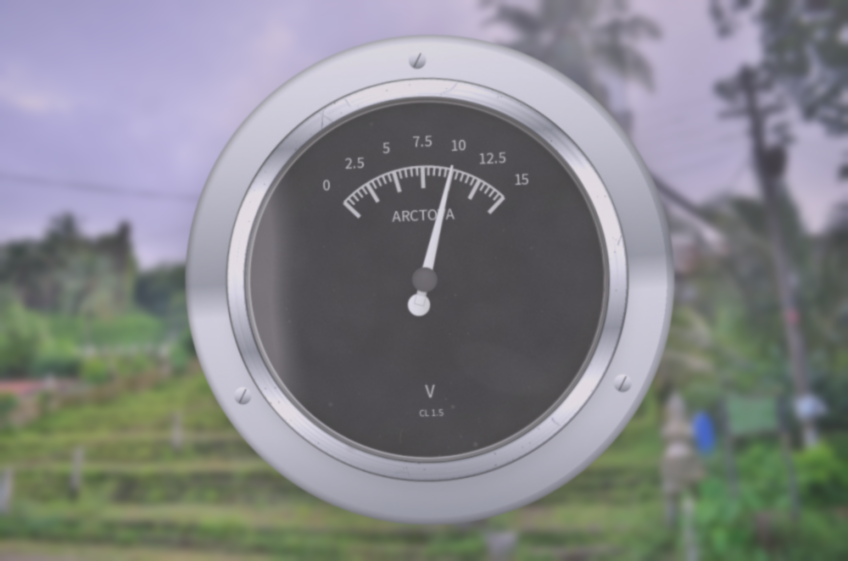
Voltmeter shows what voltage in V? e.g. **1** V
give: **10** V
